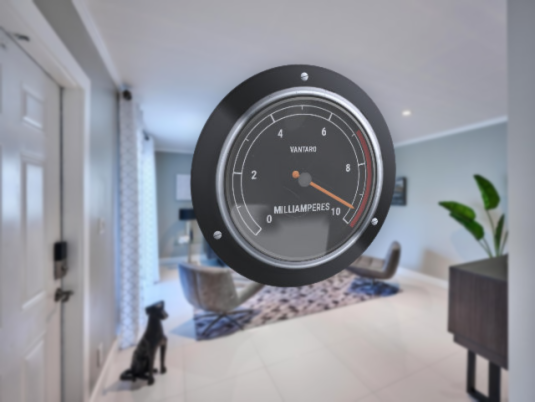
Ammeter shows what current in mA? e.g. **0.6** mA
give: **9.5** mA
